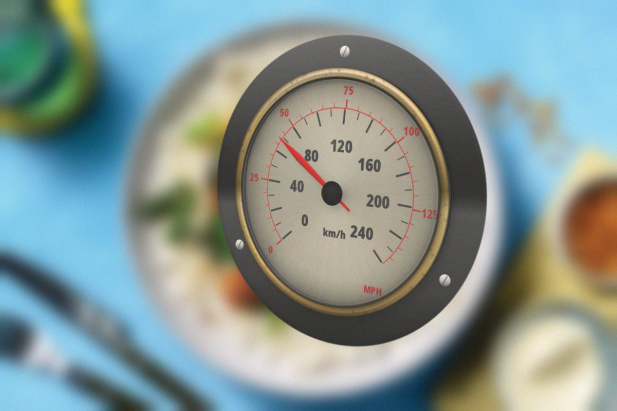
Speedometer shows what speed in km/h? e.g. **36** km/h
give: **70** km/h
